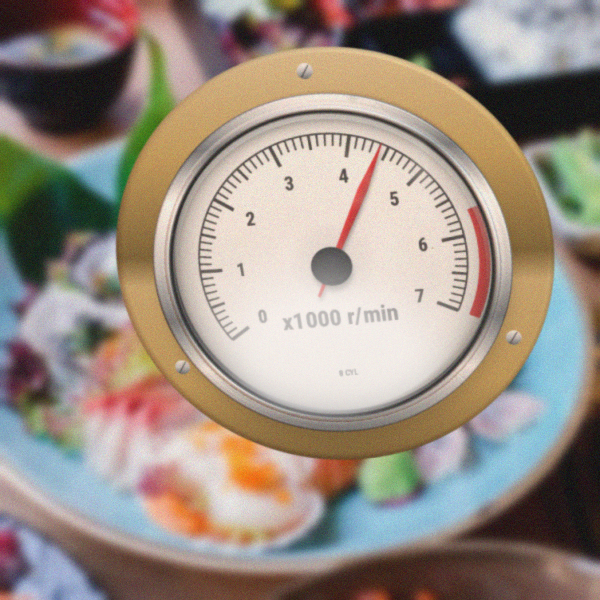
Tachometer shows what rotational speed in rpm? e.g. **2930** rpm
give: **4400** rpm
